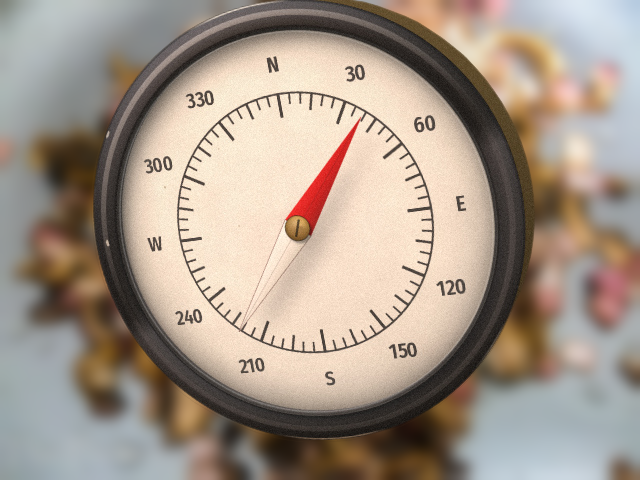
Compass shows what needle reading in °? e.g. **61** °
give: **40** °
